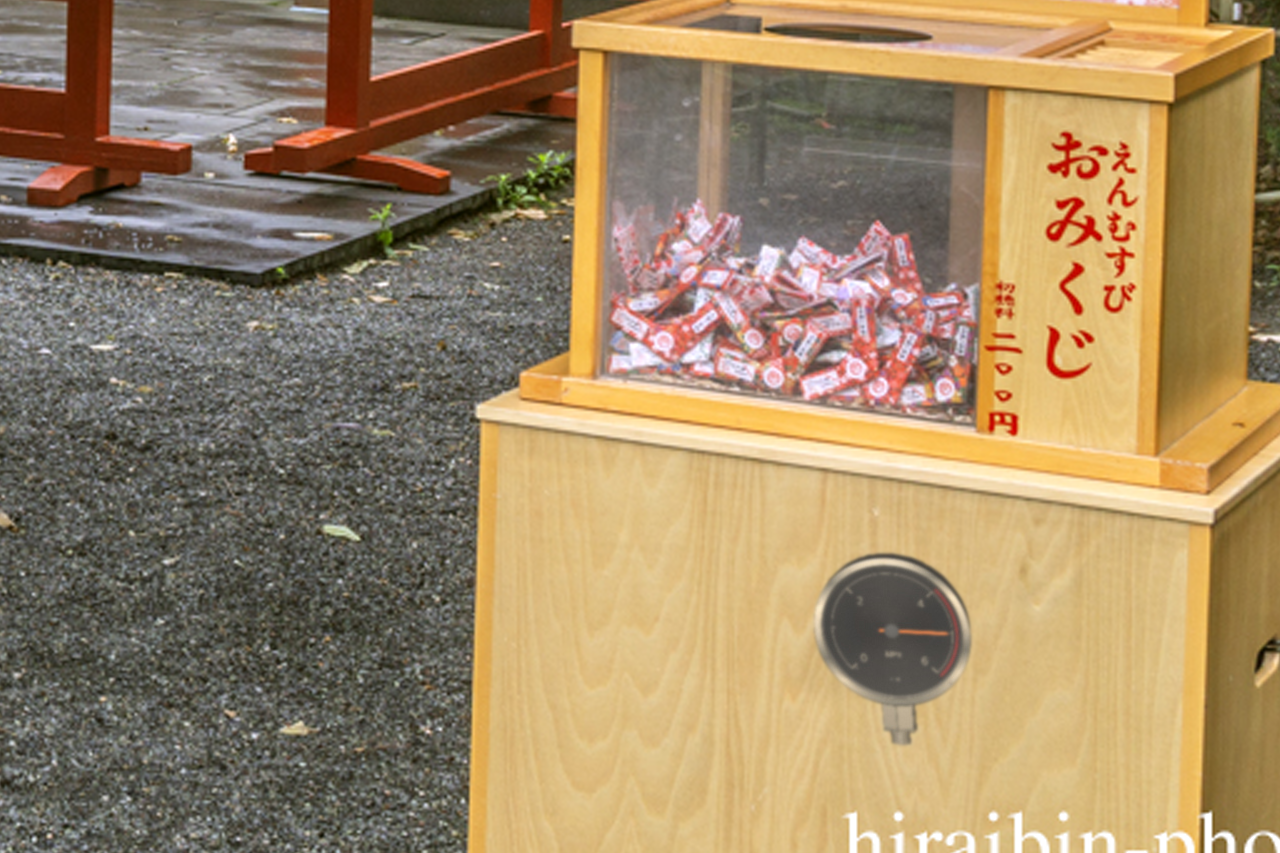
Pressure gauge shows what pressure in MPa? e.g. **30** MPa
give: **5** MPa
